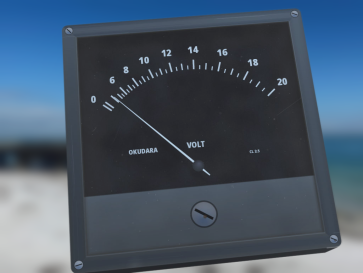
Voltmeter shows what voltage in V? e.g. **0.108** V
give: **4** V
